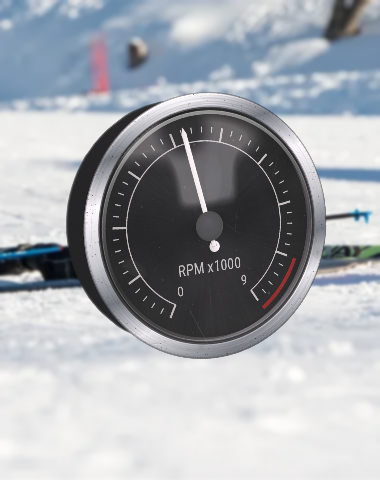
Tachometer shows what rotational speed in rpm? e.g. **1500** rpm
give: **4200** rpm
